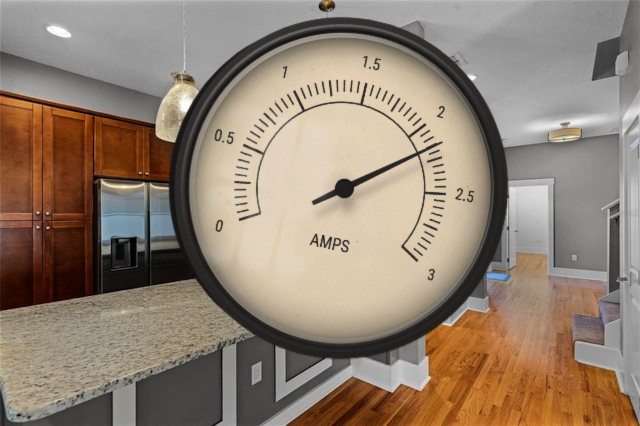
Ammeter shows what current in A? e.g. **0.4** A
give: **2.15** A
